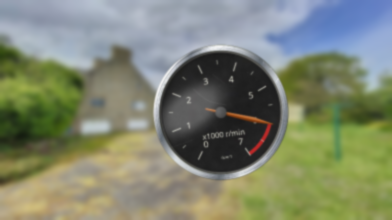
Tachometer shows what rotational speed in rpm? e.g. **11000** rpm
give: **6000** rpm
